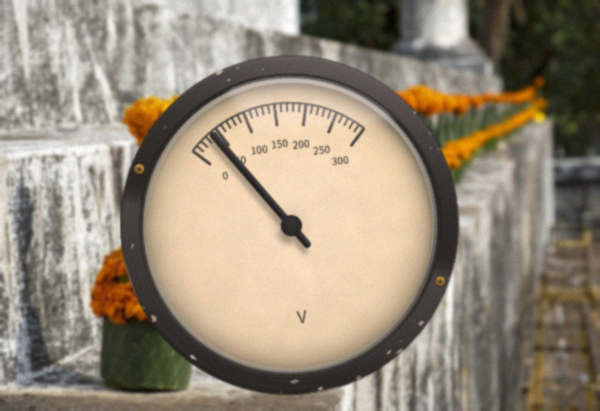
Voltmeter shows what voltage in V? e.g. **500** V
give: **40** V
